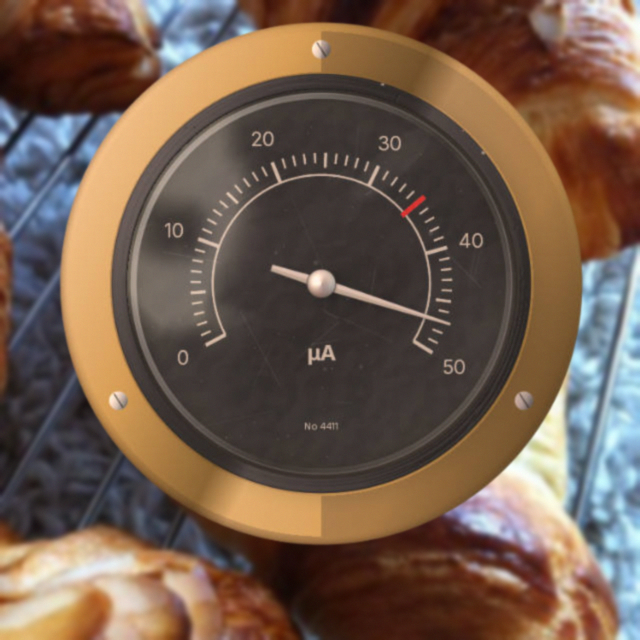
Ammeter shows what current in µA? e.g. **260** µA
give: **47** µA
